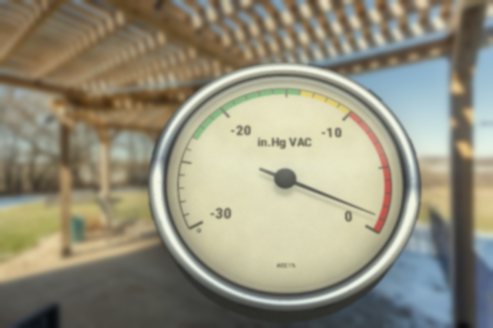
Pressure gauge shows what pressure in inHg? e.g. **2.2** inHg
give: **-1** inHg
